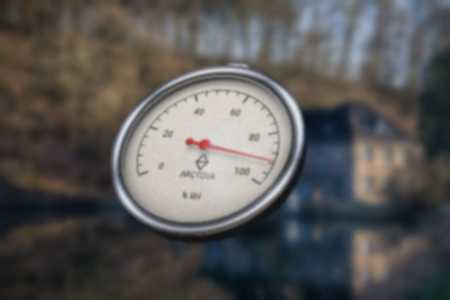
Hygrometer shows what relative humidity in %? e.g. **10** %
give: **92** %
